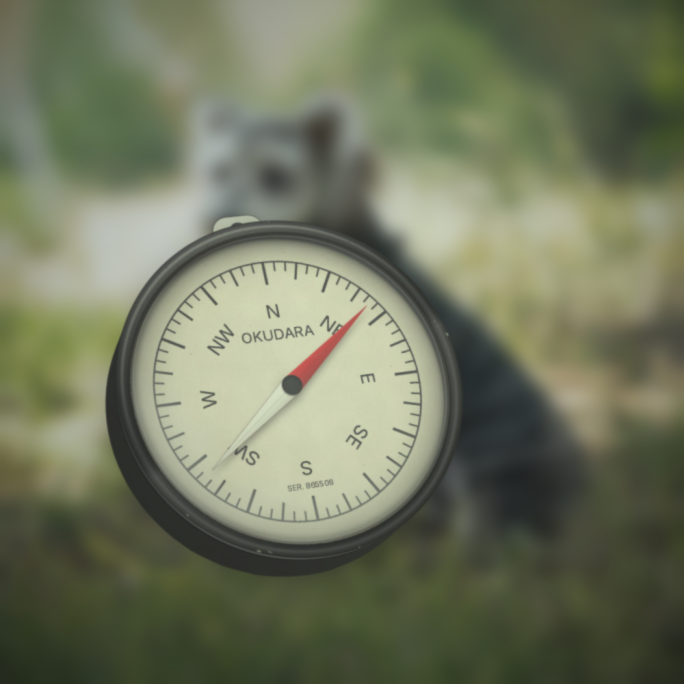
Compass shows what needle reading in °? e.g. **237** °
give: **52.5** °
